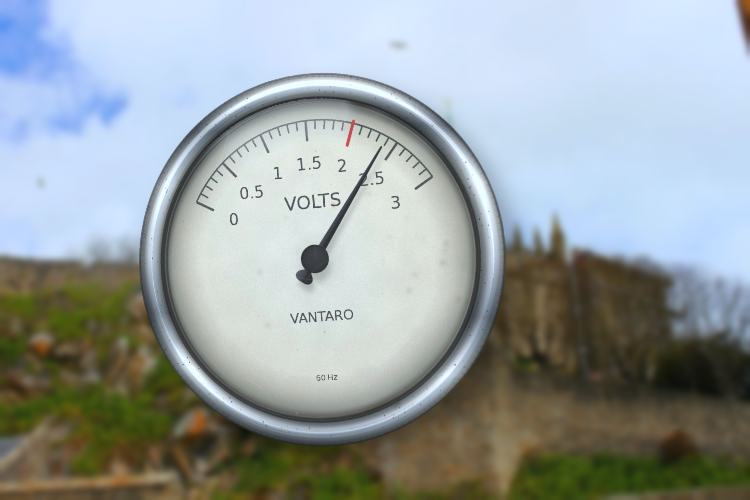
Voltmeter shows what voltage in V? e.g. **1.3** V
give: **2.4** V
